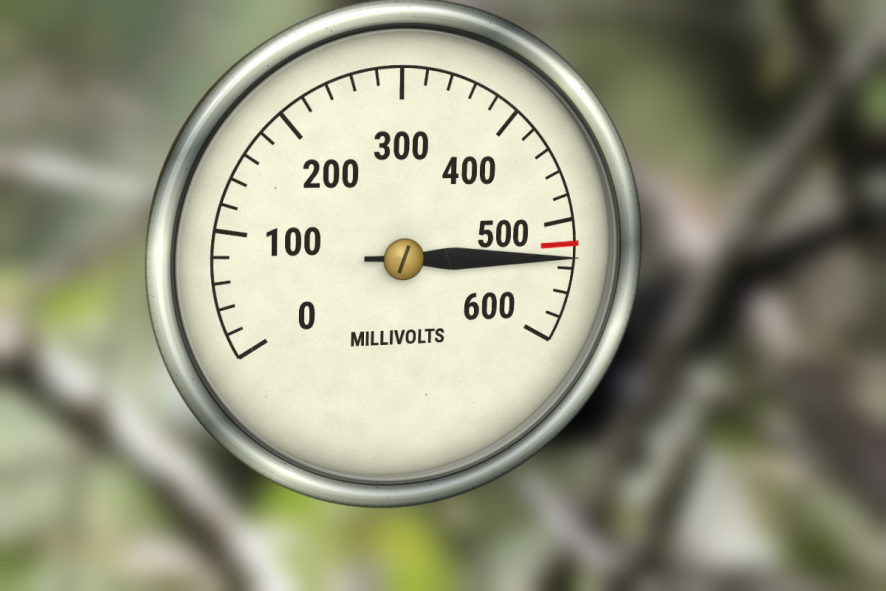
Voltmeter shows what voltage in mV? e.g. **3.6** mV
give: **530** mV
